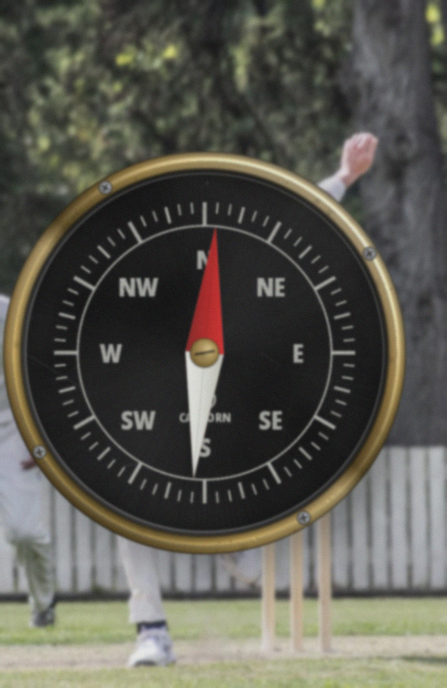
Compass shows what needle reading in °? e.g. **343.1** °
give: **5** °
